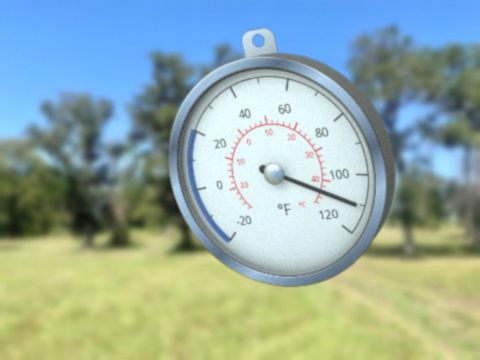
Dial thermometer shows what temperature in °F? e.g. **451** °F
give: **110** °F
